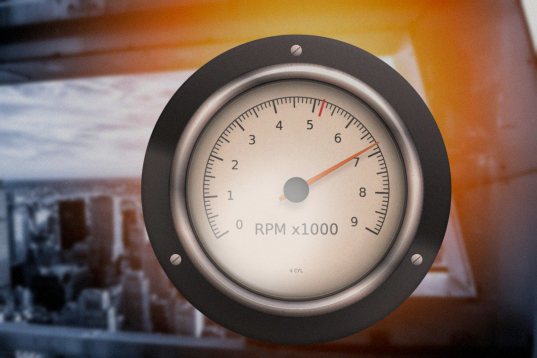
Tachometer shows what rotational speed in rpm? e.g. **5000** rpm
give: **6800** rpm
